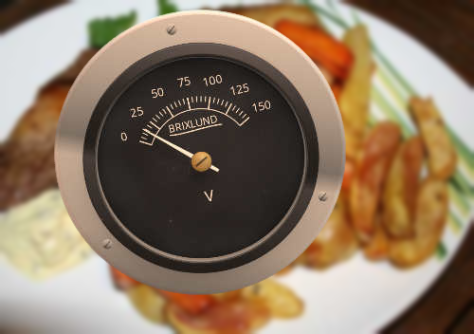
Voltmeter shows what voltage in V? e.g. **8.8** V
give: **15** V
